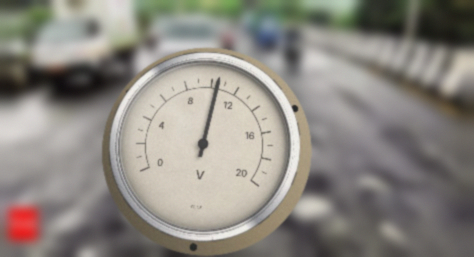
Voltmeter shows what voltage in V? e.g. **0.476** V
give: **10.5** V
